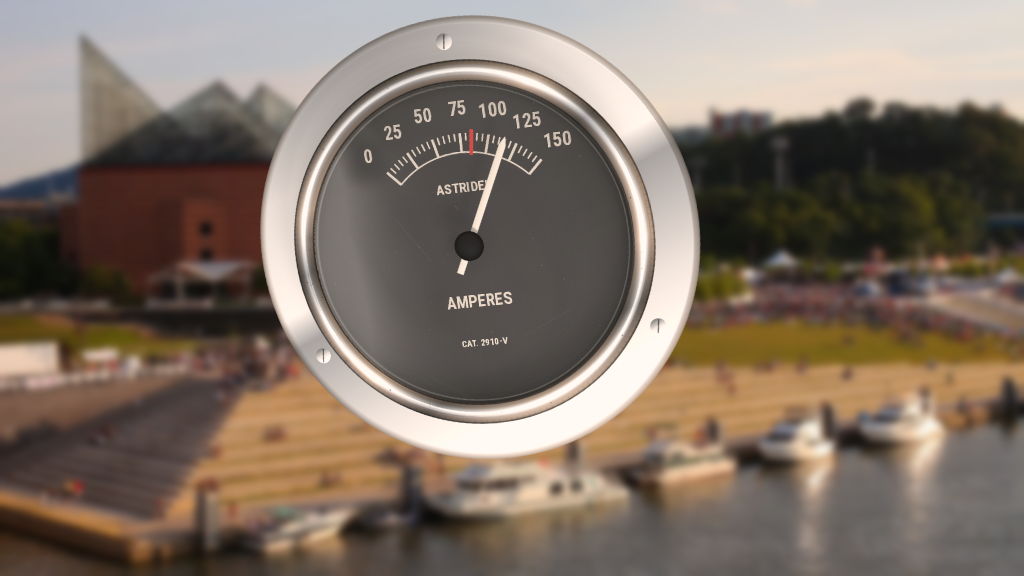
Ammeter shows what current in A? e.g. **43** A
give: **115** A
